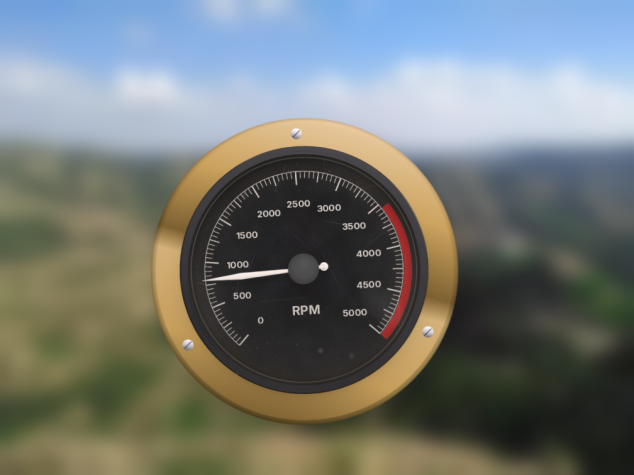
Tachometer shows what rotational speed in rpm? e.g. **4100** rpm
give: **800** rpm
